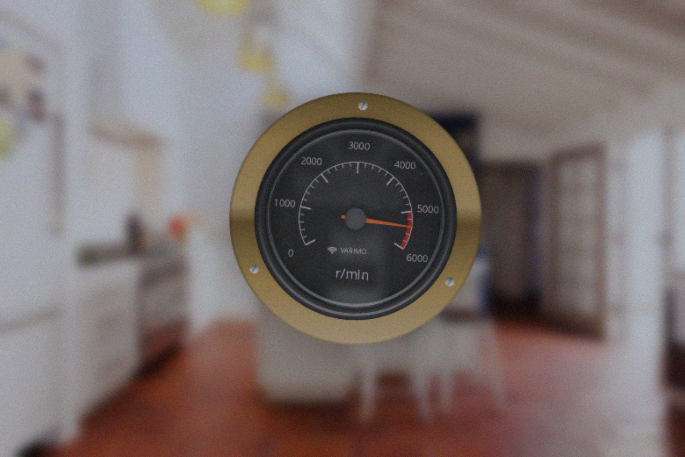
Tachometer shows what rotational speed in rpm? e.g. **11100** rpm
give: **5400** rpm
